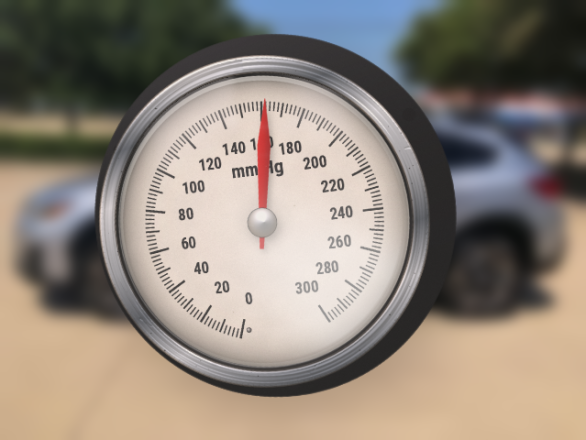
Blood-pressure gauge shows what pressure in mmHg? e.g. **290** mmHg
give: **162** mmHg
